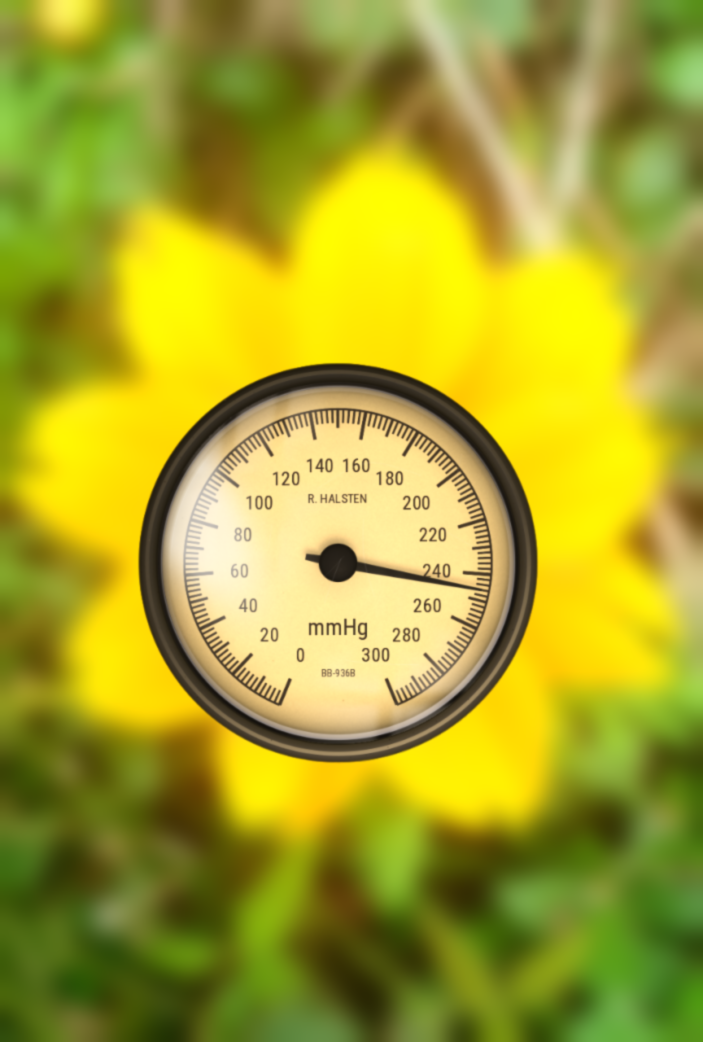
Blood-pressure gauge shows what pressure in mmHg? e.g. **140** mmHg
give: **246** mmHg
